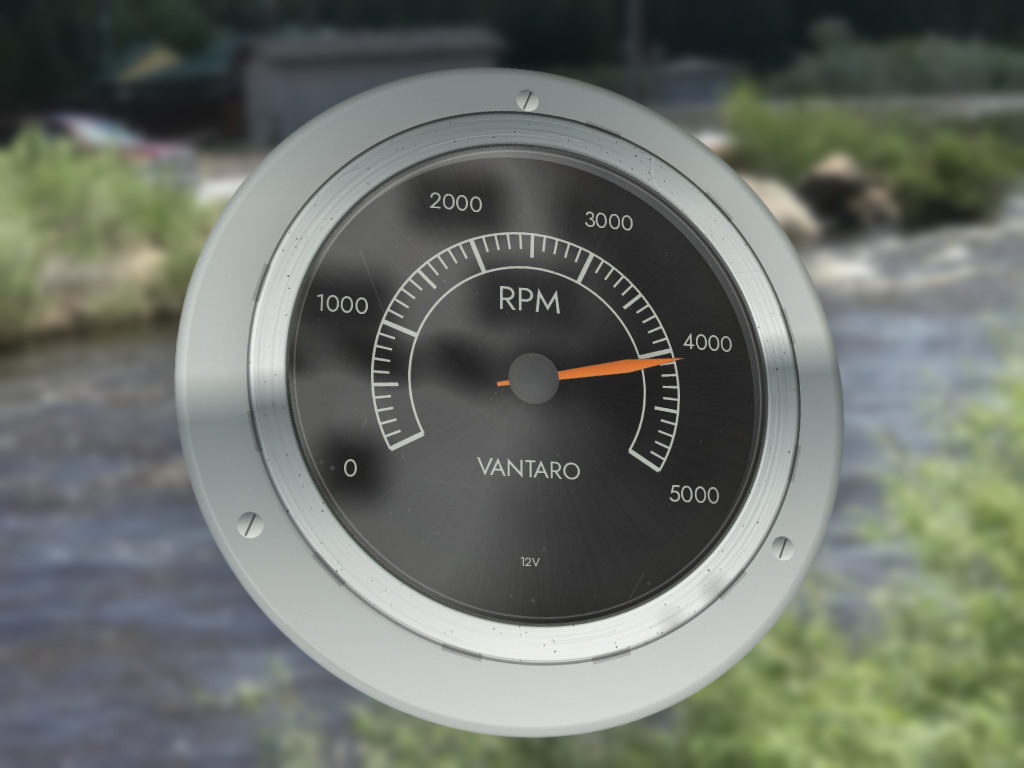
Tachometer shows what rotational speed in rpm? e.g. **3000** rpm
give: **4100** rpm
